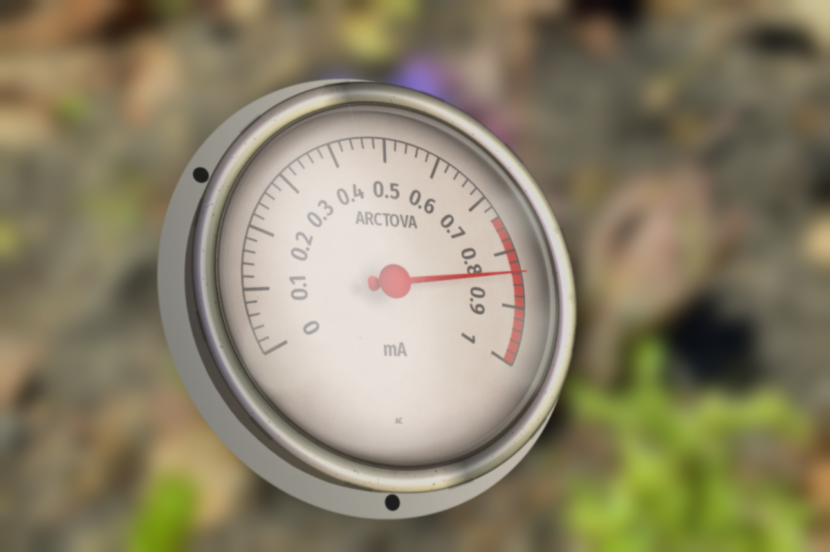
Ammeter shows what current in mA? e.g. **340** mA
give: **0.84** mA
